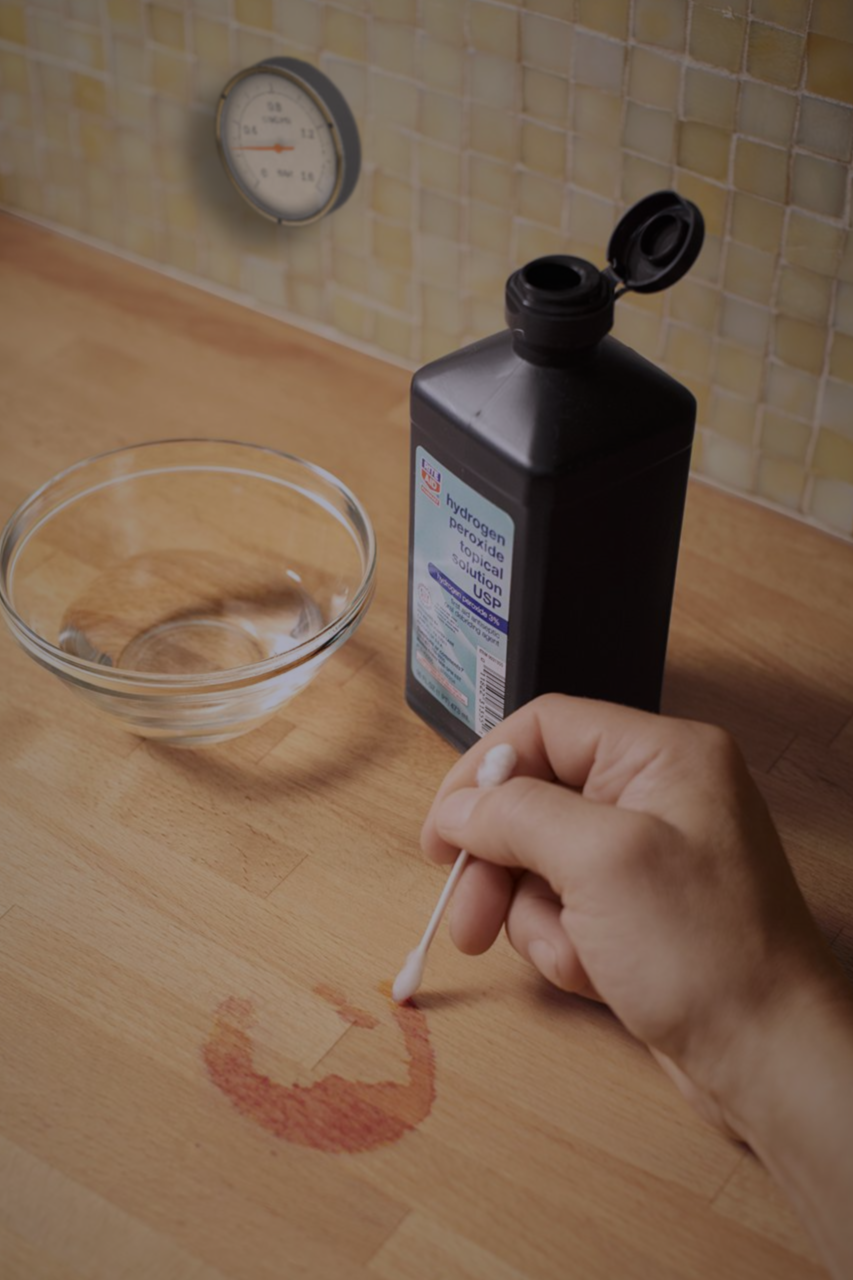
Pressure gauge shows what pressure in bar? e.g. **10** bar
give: **0.25** bar
